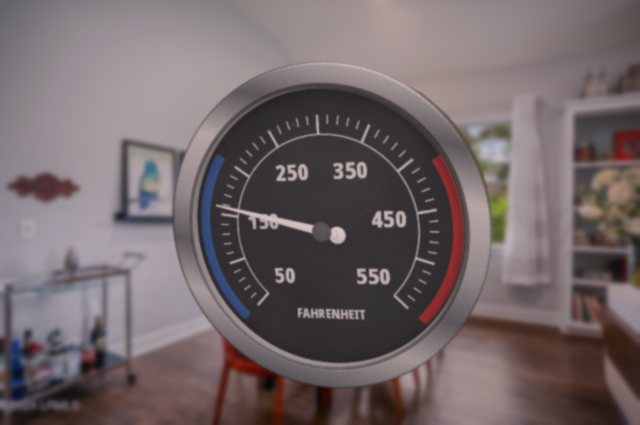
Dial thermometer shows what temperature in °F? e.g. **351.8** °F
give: **160** °F
